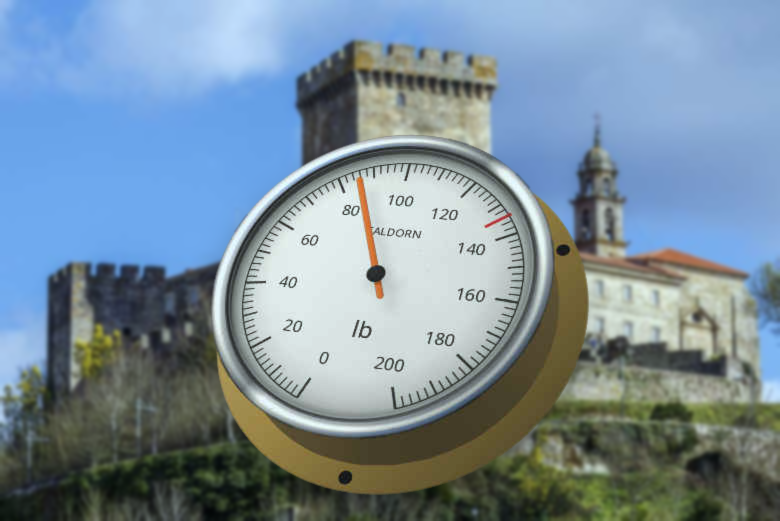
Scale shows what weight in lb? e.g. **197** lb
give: **86** lb
